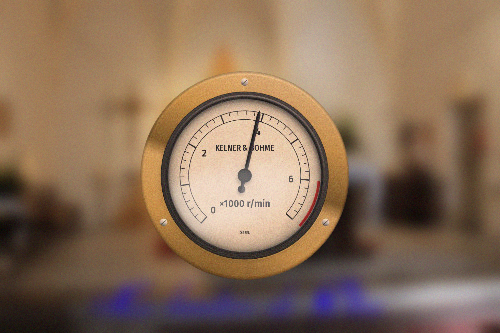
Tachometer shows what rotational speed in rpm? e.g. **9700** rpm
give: **3900** rpm
